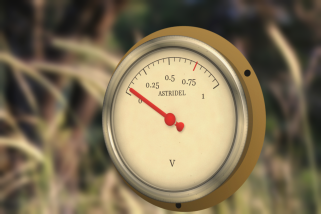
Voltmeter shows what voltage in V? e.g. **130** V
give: **0.05** V
